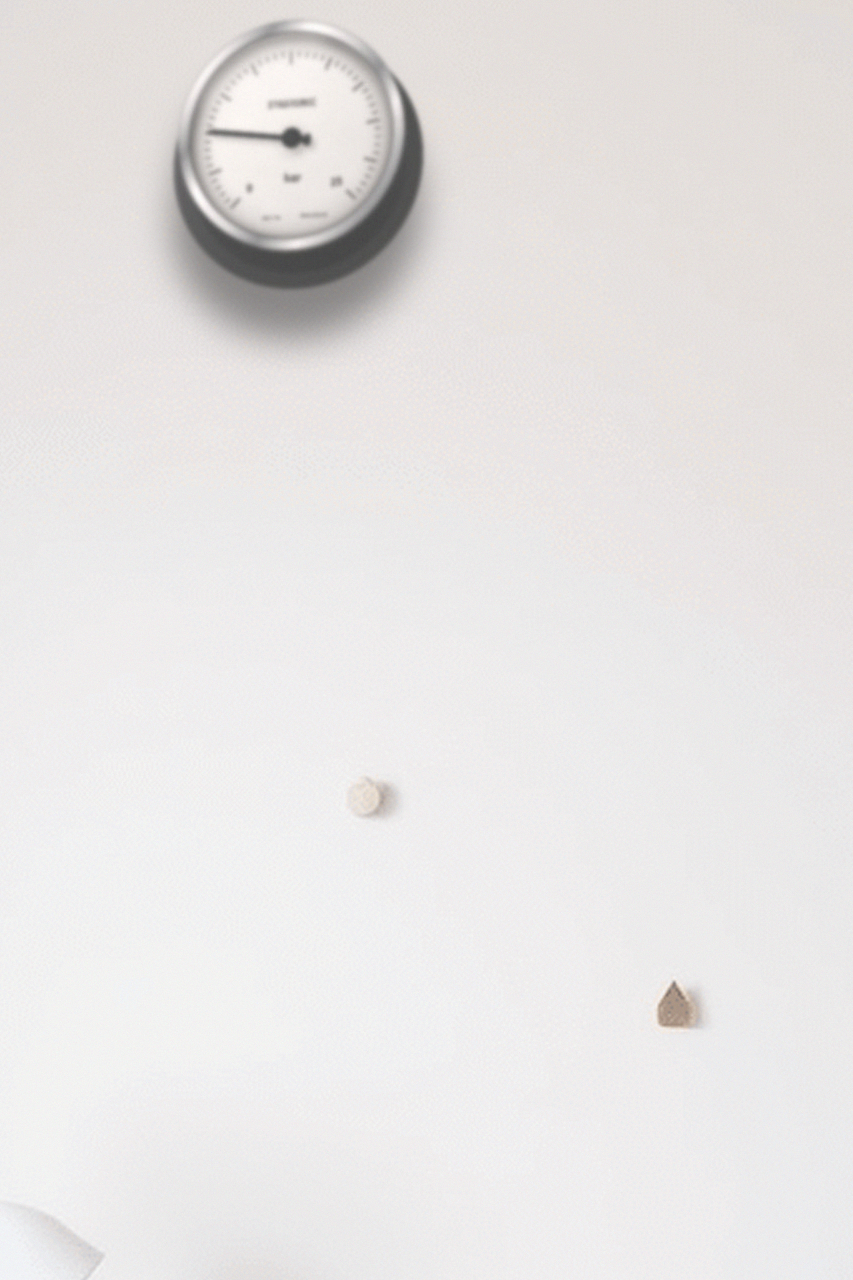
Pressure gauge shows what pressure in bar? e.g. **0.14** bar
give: **5** bar
